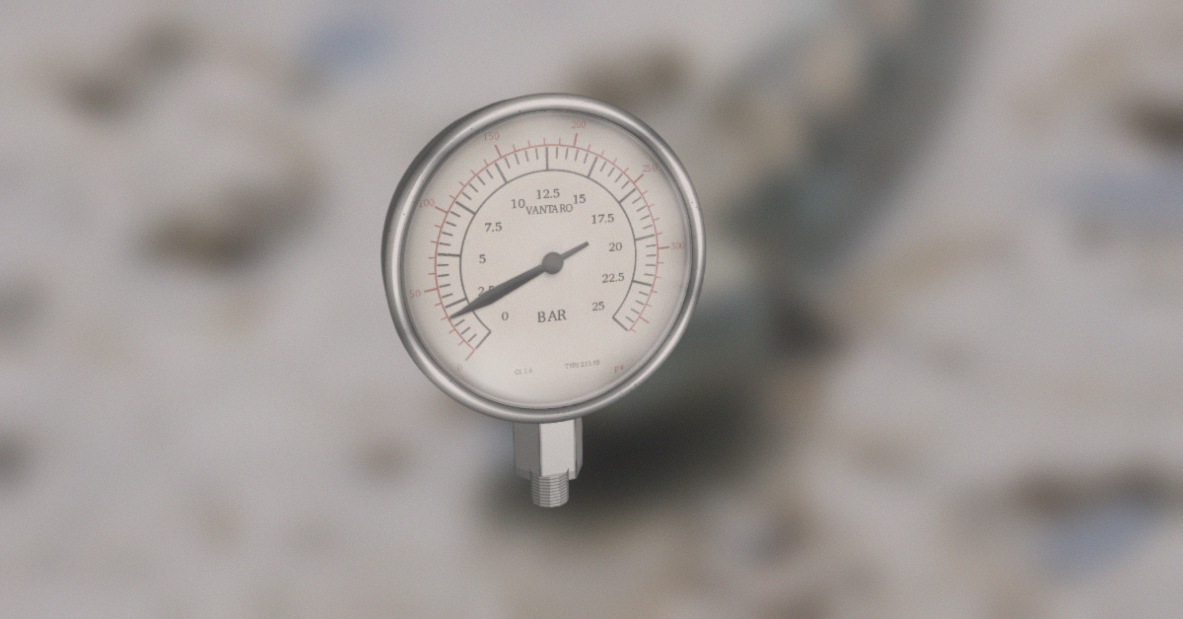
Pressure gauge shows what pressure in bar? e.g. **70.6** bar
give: **2** bar
